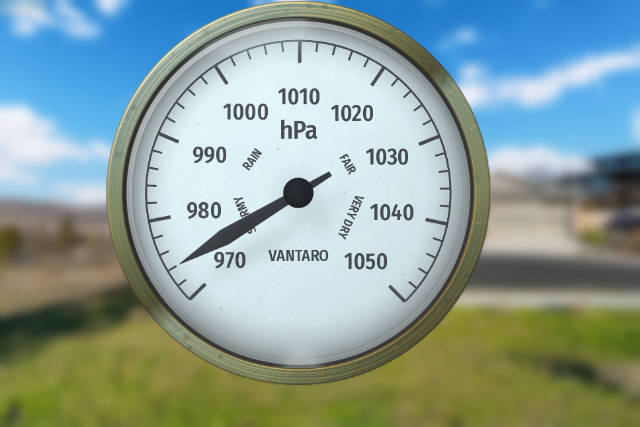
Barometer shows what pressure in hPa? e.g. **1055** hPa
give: **974** hPa
